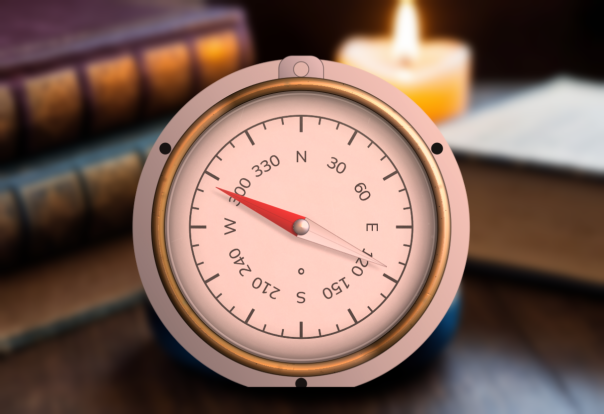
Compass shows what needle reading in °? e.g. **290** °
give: **295** °
